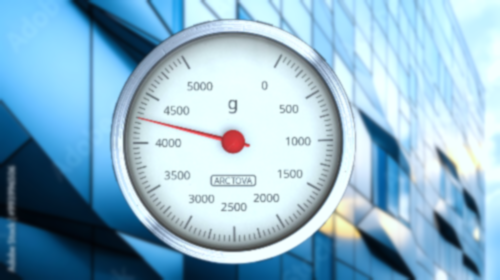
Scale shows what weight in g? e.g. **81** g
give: **4250** g
